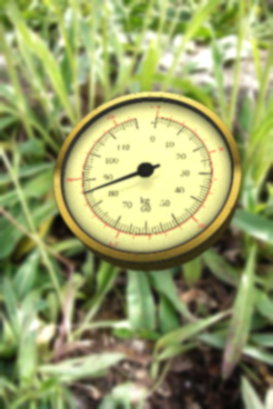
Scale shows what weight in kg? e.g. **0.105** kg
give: **85** kg
